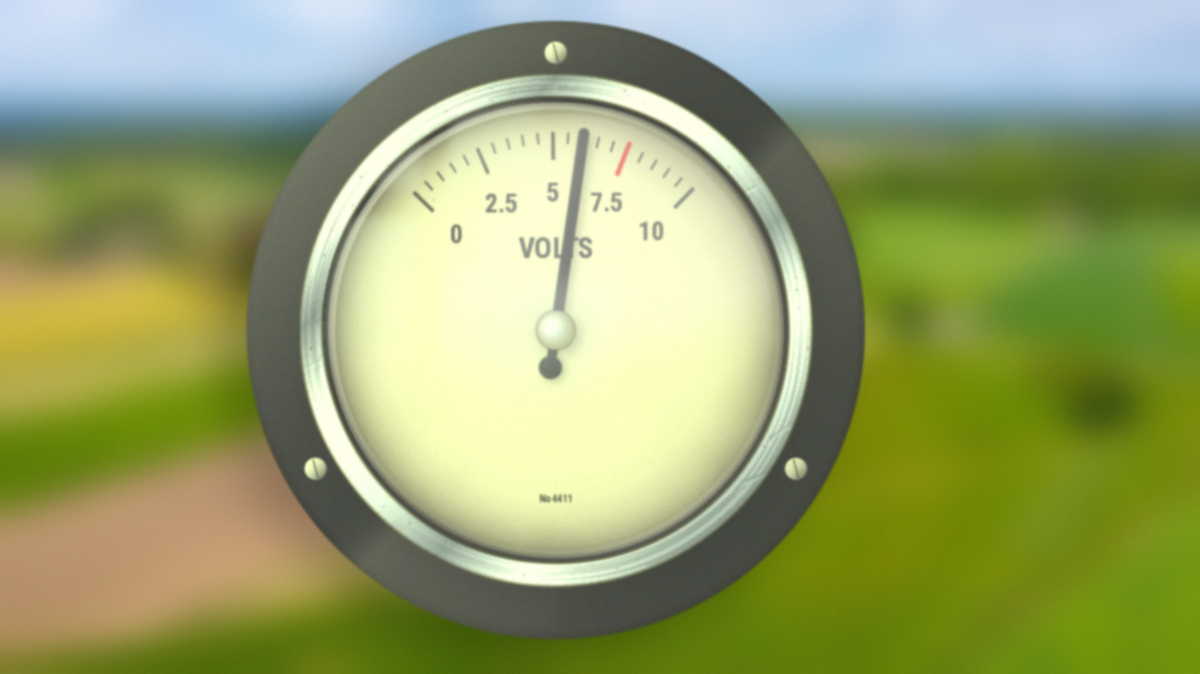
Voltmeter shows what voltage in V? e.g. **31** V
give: **6** V
